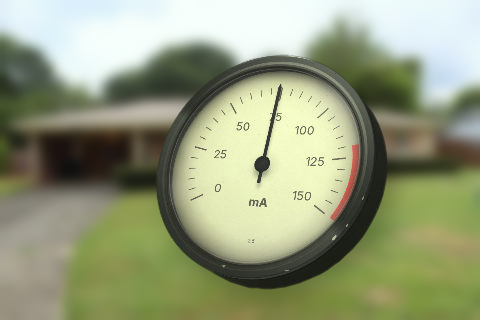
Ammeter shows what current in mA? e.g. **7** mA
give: **75** mA
